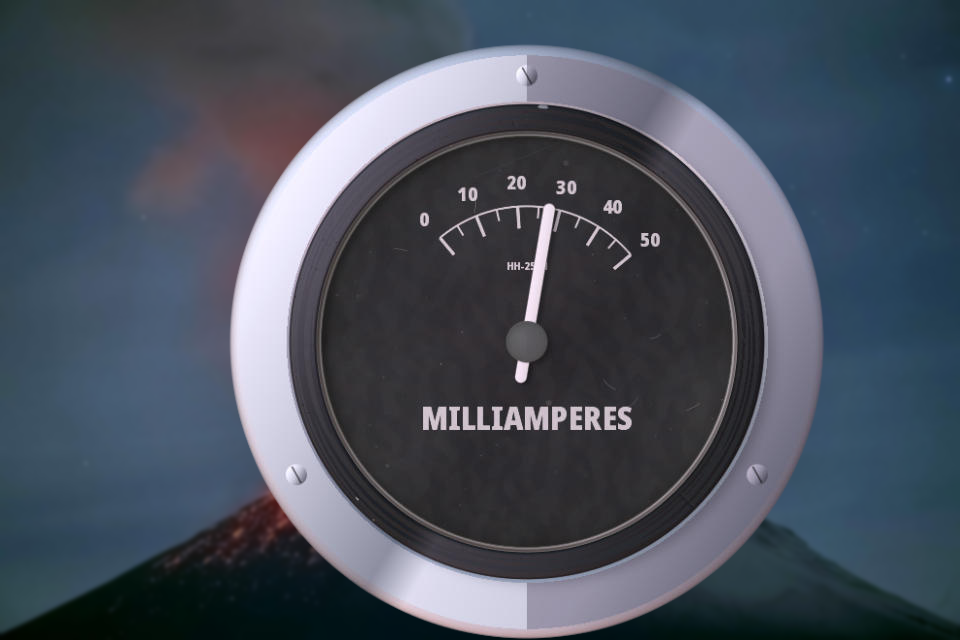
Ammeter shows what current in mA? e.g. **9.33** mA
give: **27.5** mA
